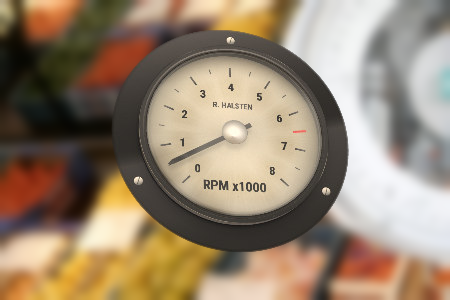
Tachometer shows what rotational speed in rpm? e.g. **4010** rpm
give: **500** rpm
